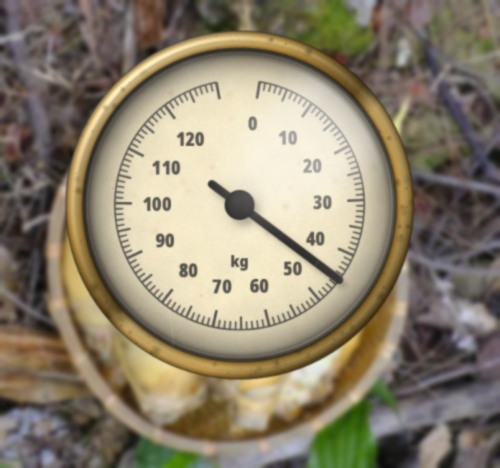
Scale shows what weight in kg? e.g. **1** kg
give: **45** kg
